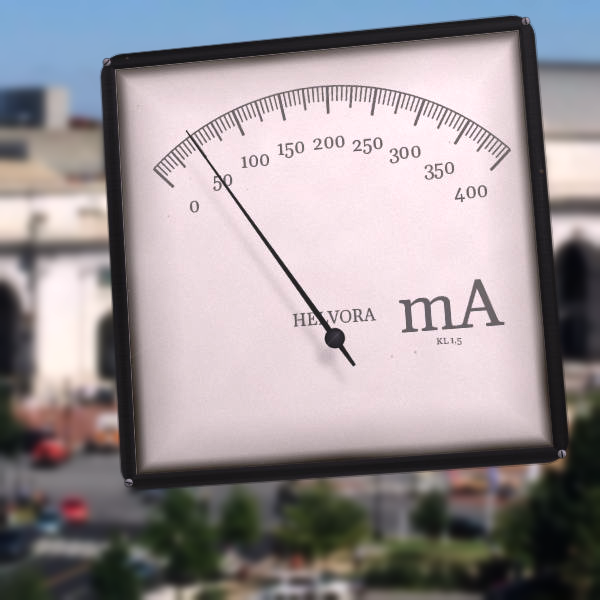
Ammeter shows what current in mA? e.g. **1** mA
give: **50** mA
